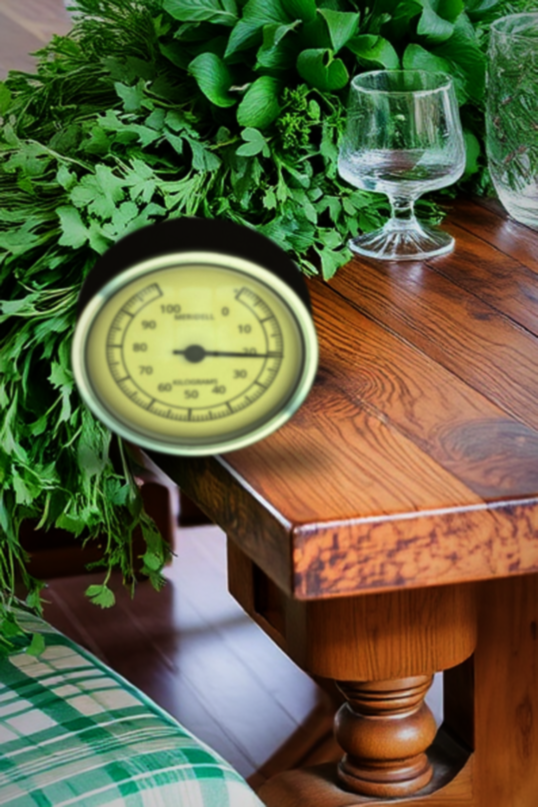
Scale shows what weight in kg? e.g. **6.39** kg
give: **20** kg
